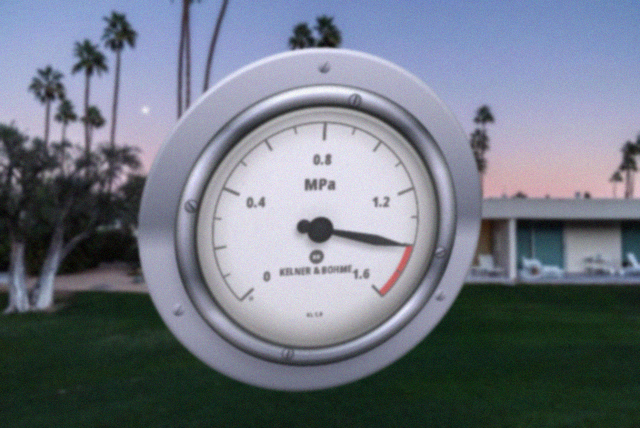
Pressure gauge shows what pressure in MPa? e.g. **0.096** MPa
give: **1.4** MPa
